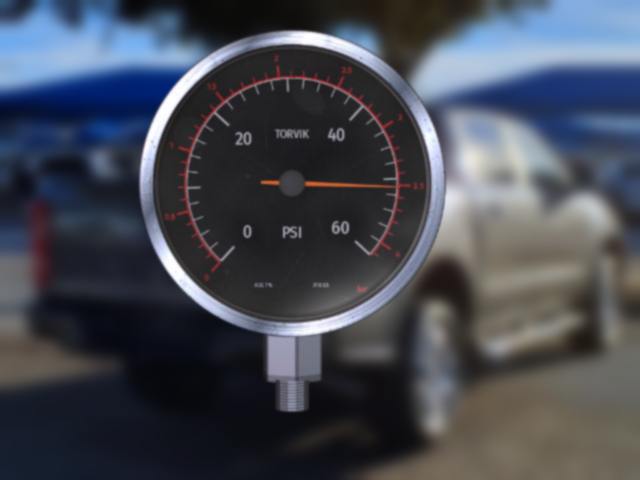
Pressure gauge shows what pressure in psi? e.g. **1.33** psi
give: **51** psi
